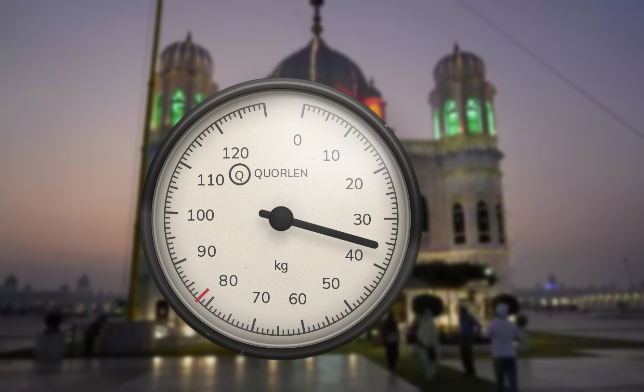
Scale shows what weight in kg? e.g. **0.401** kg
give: **36** kg
